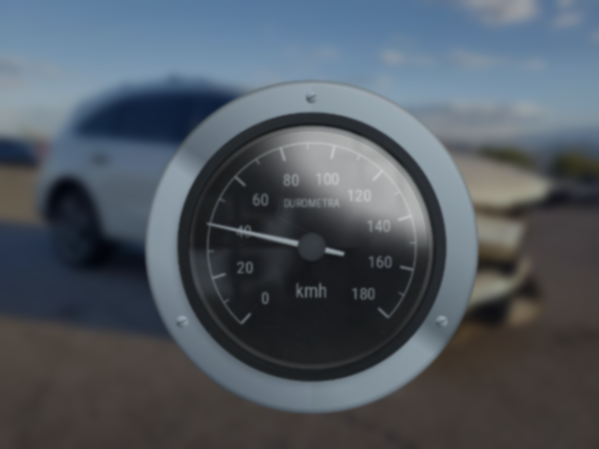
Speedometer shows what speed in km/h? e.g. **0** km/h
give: **40** km/h
